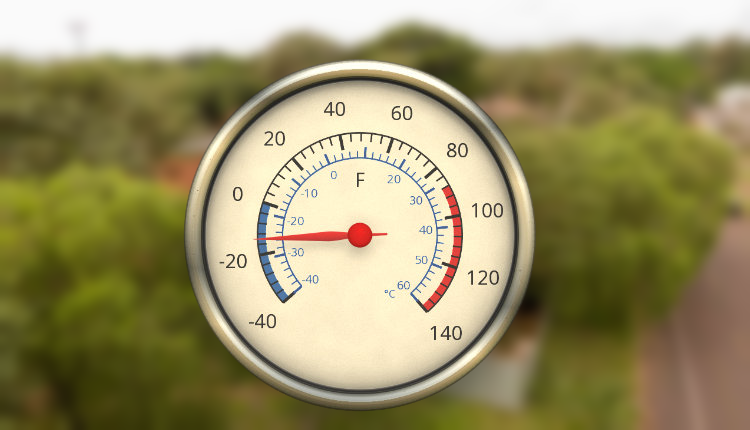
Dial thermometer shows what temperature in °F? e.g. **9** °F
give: **-14** °F
